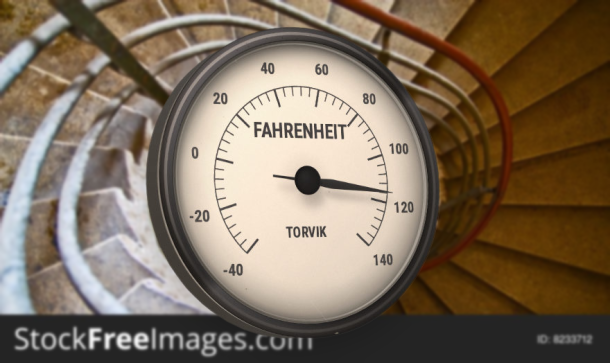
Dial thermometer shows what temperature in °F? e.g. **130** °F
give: **116** °F
